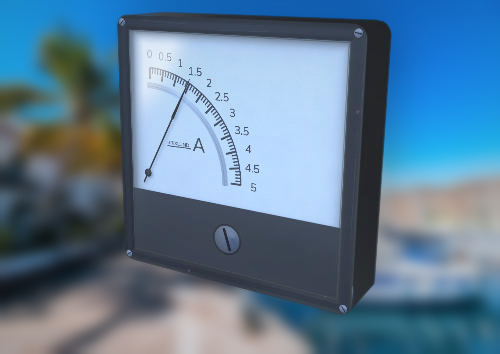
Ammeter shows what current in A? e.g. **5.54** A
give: **1.5** A
